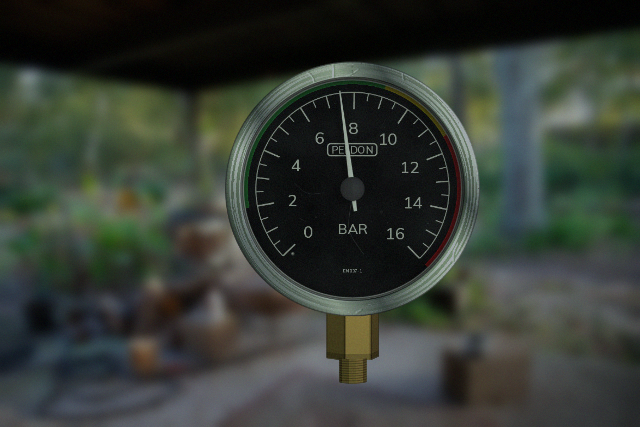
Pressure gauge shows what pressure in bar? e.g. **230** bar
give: **7.5** bar
